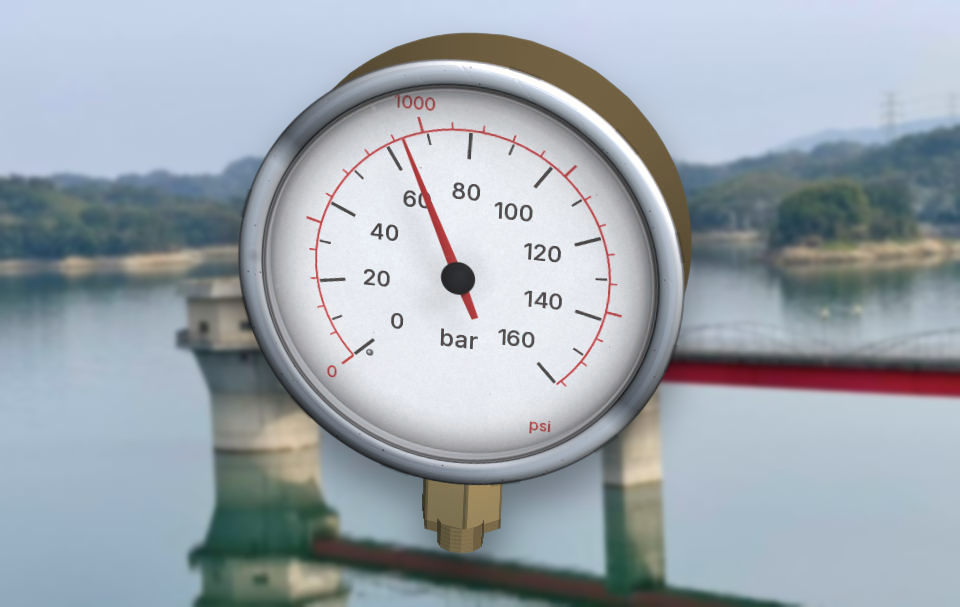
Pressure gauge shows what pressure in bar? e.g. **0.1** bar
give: **65** bar
